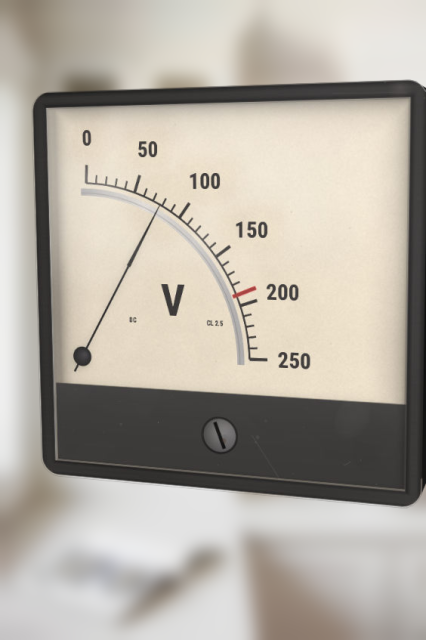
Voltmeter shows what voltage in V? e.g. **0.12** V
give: **80** V
